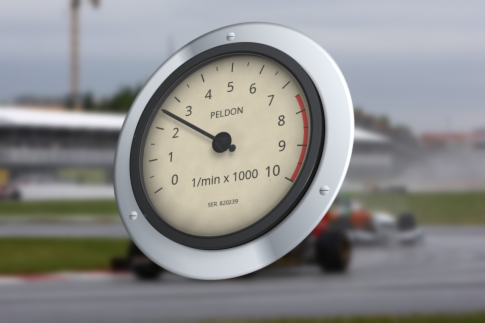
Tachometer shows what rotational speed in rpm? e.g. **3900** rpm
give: **2500** rpm
